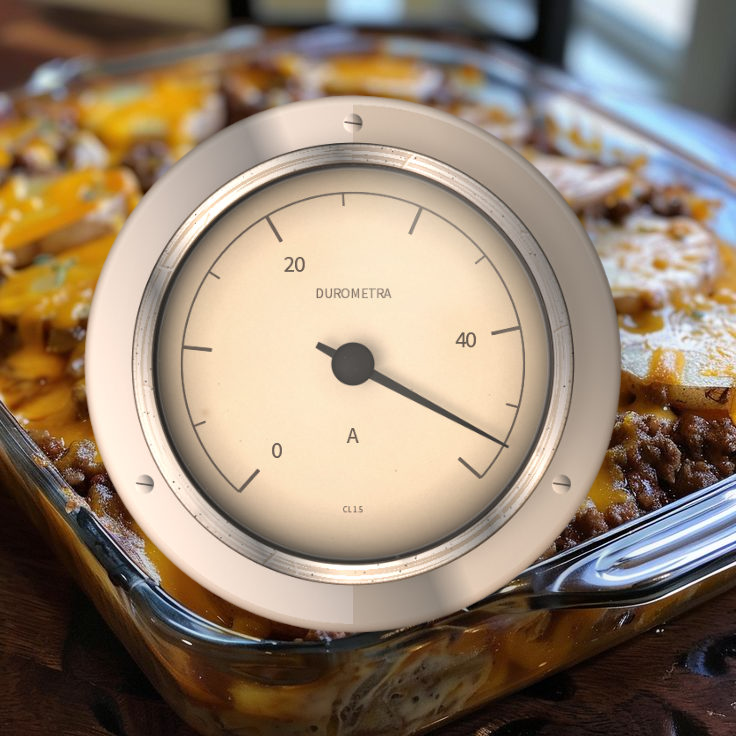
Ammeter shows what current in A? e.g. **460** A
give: **47.5** A
